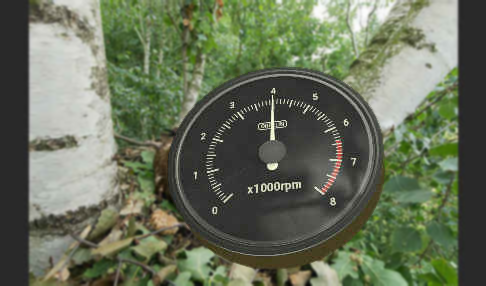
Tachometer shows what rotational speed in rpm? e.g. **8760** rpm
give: **4000** rpm
